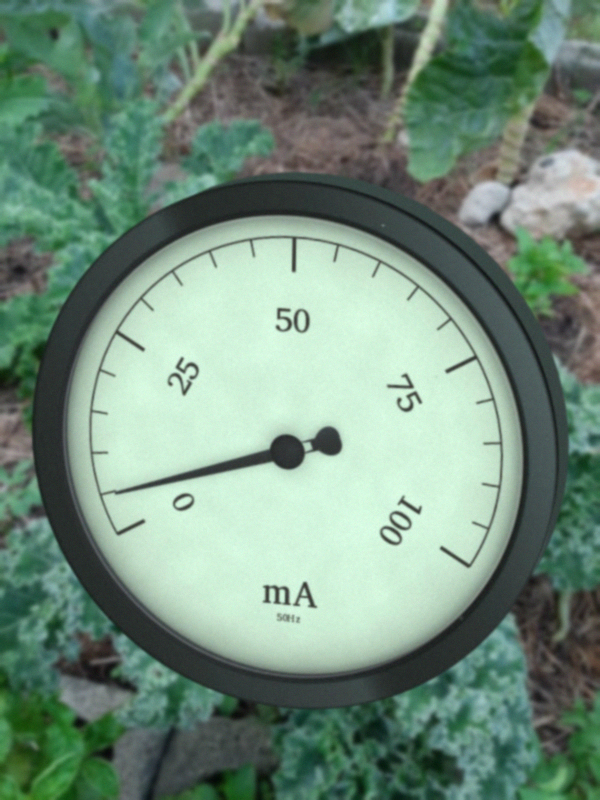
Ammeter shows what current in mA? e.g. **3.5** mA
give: **5** mA
